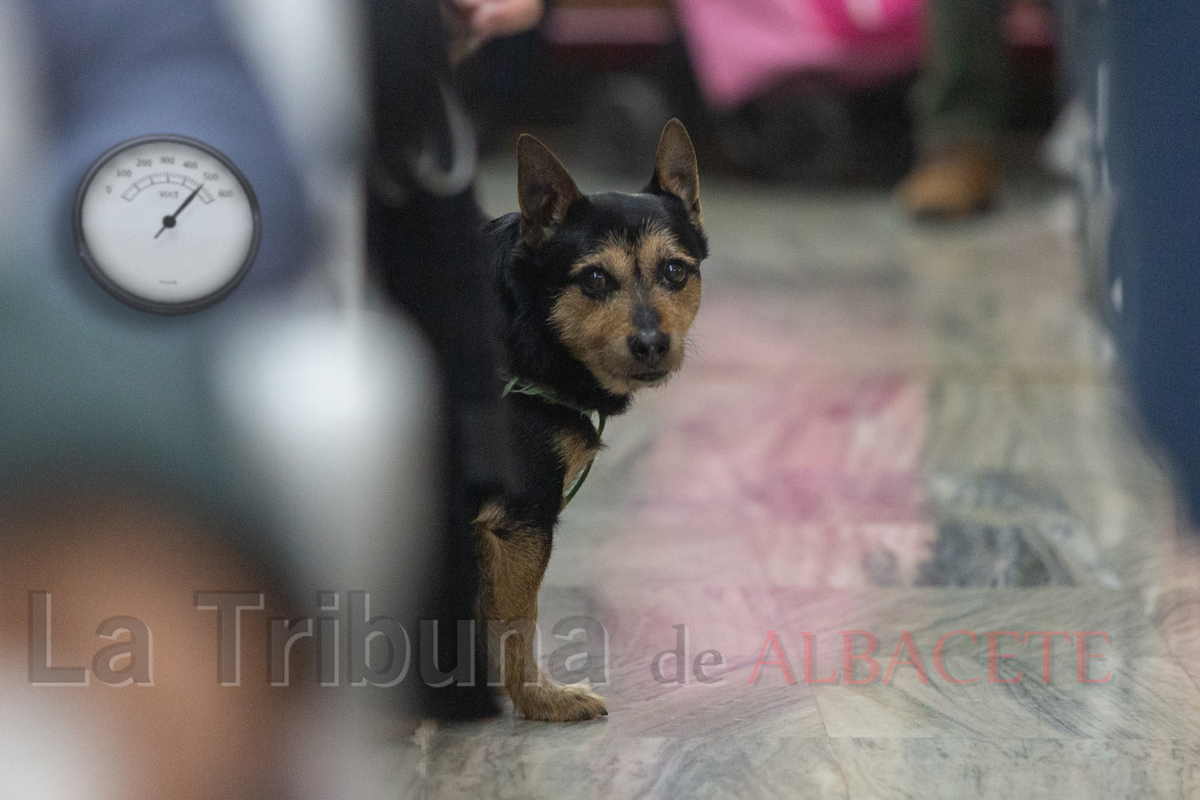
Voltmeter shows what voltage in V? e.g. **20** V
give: **500** V
